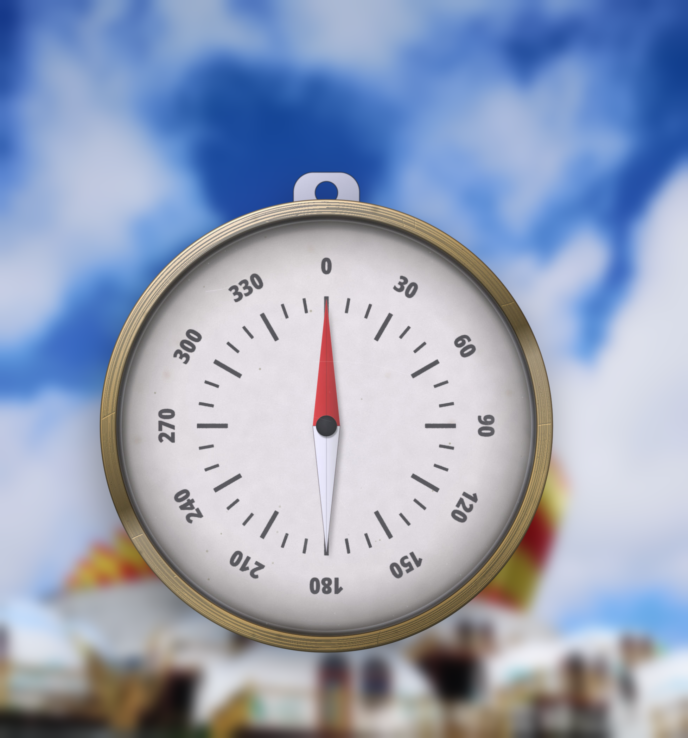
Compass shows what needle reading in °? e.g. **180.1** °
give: **0** °
